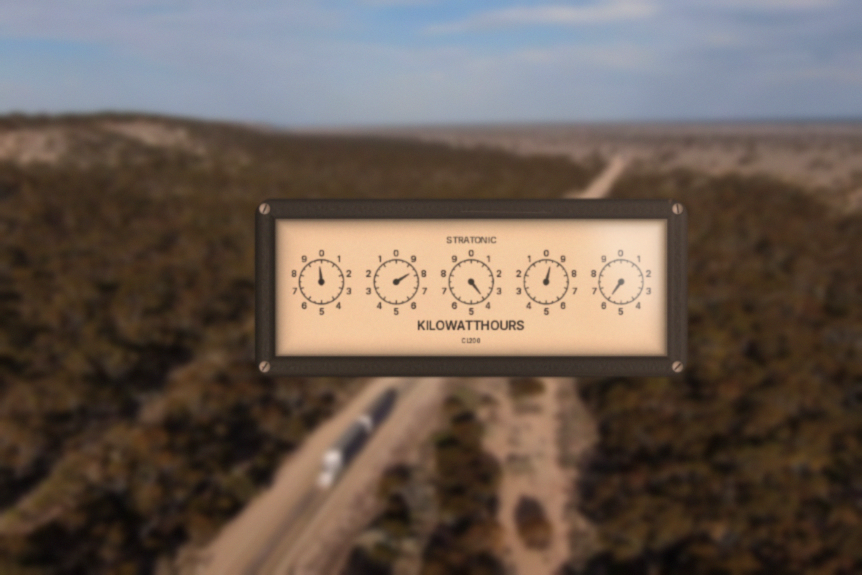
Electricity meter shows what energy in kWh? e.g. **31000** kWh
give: **98396** kWh
